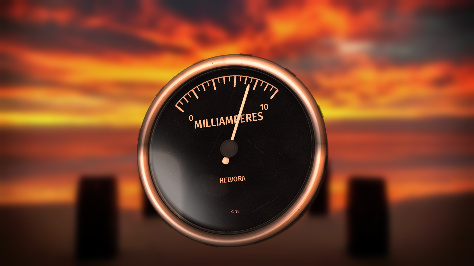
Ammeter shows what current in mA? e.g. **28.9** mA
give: **7.5** mA
